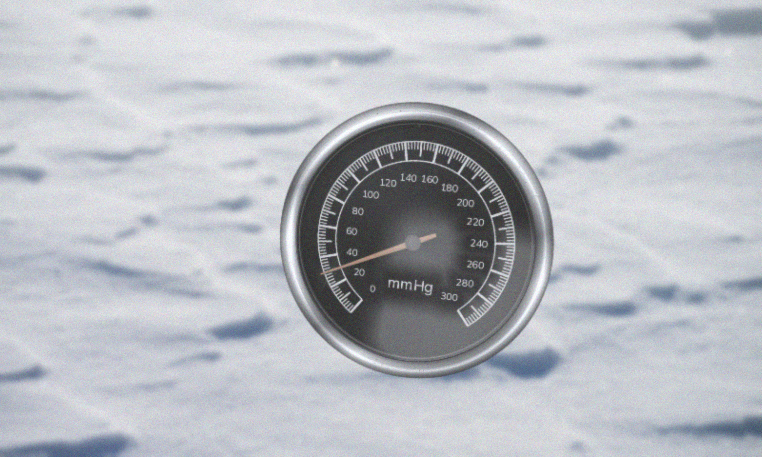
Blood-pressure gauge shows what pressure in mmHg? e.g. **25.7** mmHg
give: **30** mmHg
